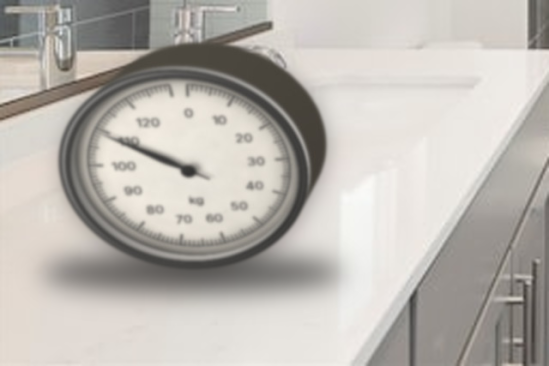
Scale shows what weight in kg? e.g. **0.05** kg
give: **110** kg
